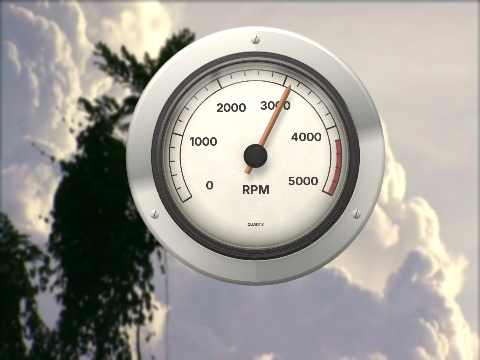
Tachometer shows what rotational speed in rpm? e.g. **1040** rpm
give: **3100** rpm
